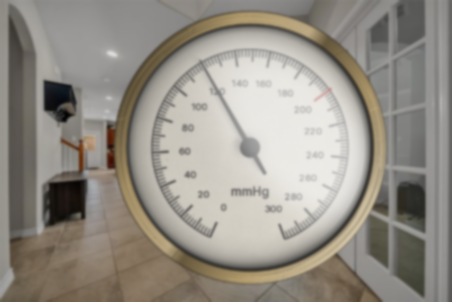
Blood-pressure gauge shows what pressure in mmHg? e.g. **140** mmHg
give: **120** mmHg
